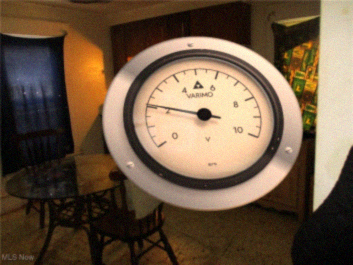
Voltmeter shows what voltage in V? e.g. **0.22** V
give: **2** V
